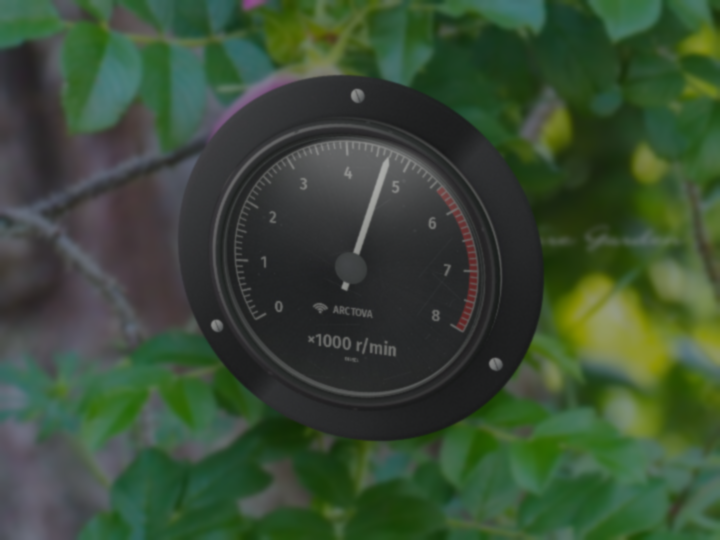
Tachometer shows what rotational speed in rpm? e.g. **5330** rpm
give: **4700** rpm
